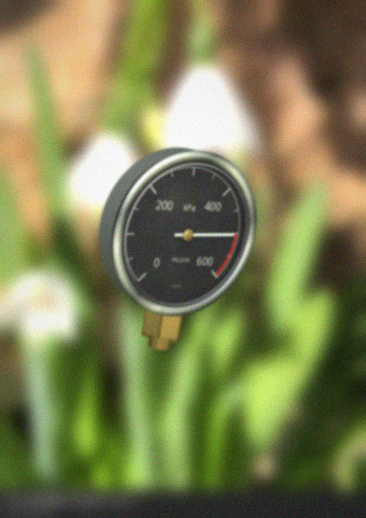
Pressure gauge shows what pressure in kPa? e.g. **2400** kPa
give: **500** kPa
